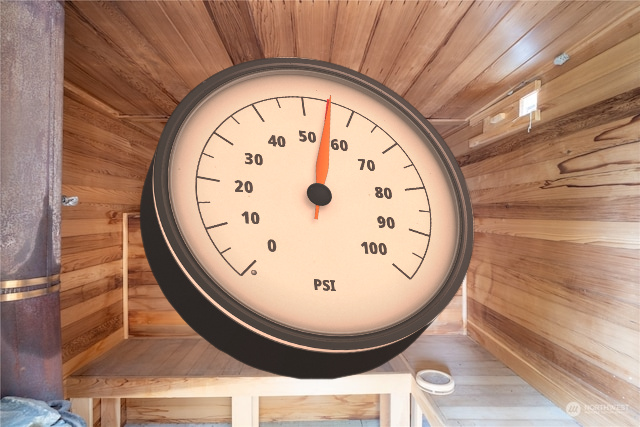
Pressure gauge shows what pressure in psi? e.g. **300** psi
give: **55** psi
